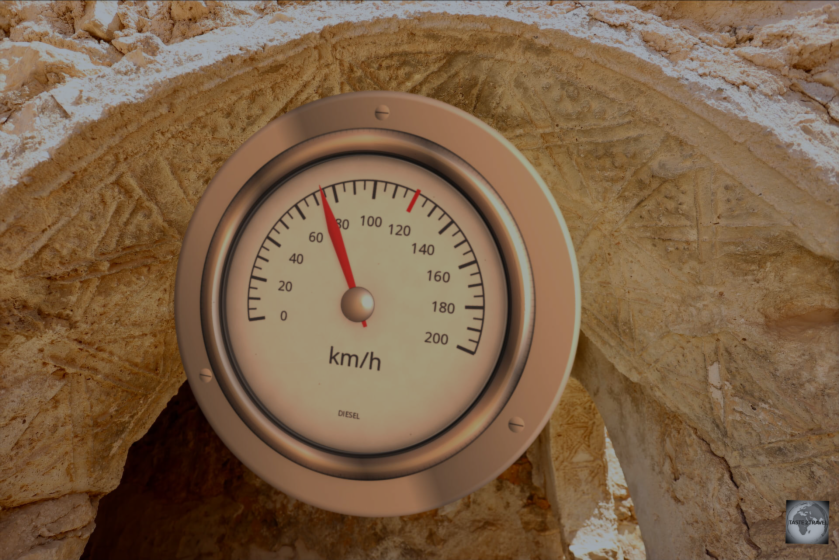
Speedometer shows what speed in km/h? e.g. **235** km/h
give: **75** km/h
